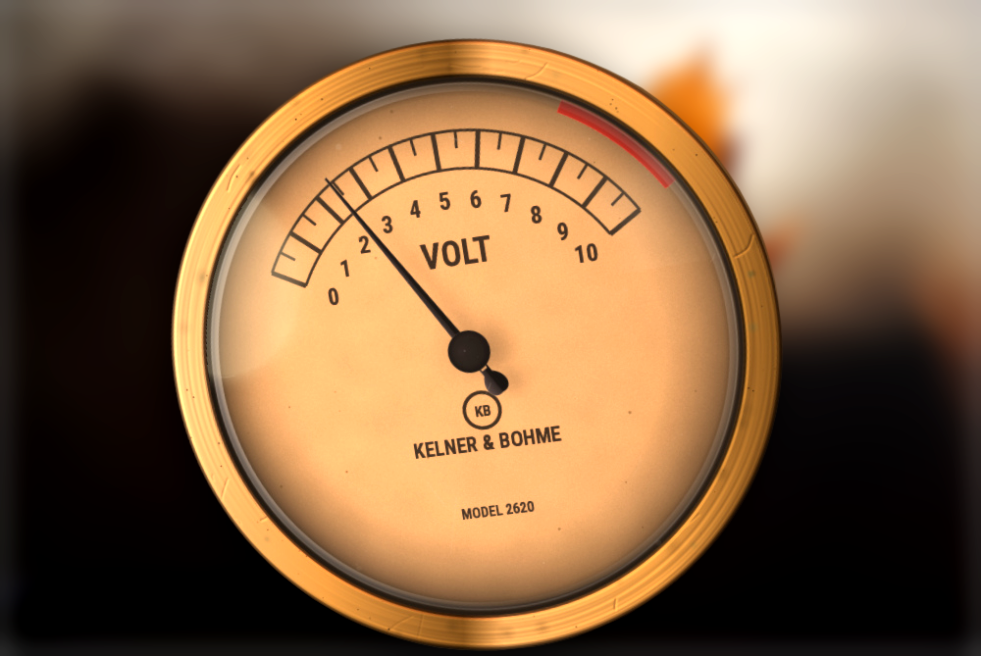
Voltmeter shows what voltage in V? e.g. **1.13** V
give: **2.5** V
